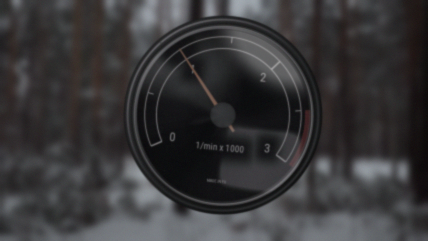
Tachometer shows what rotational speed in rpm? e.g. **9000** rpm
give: **1000** rpm
